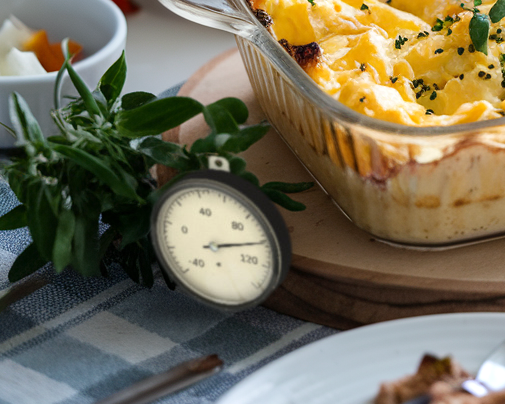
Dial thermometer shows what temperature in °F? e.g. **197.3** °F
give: **100** °F
